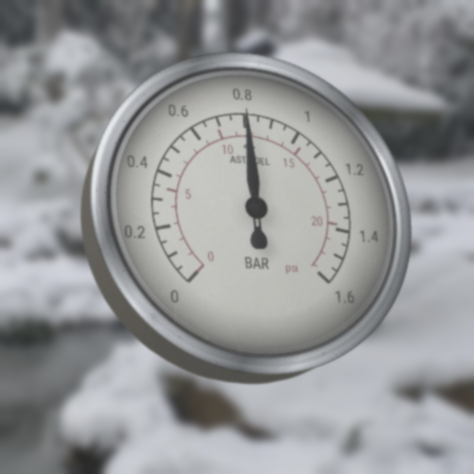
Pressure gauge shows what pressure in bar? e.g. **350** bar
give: **0.8** bar
